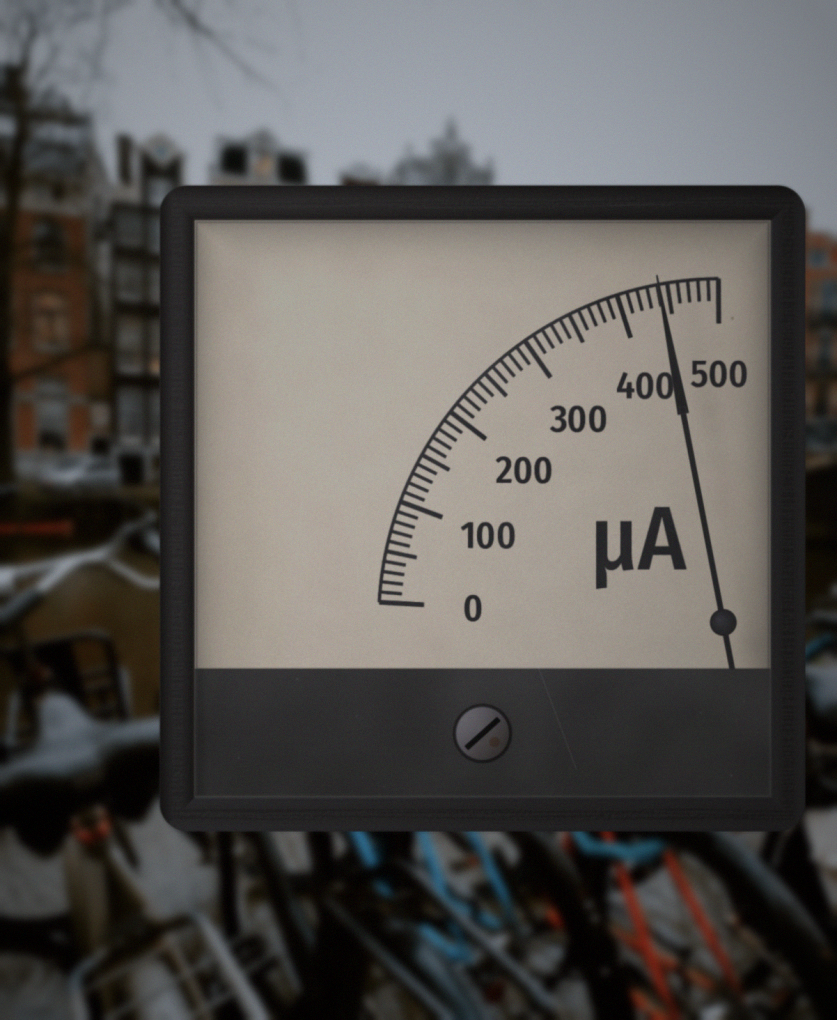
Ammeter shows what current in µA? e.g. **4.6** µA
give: **440** µA
